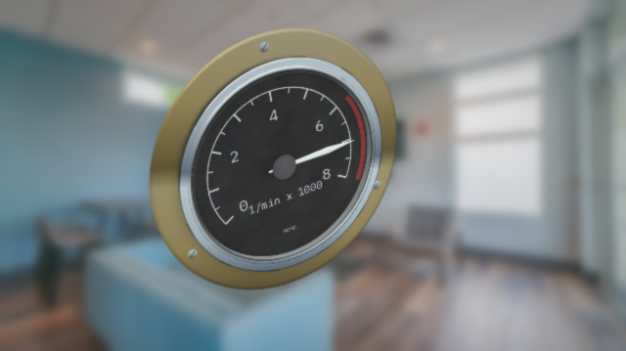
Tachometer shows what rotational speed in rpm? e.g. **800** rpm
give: **7000** rpm
